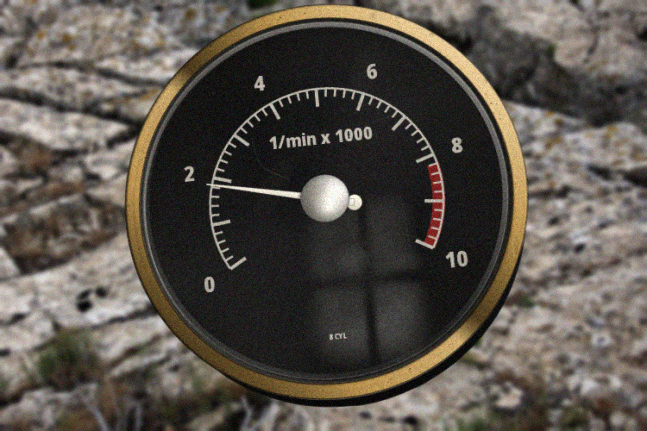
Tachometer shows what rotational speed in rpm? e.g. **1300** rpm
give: **1800** rpm
